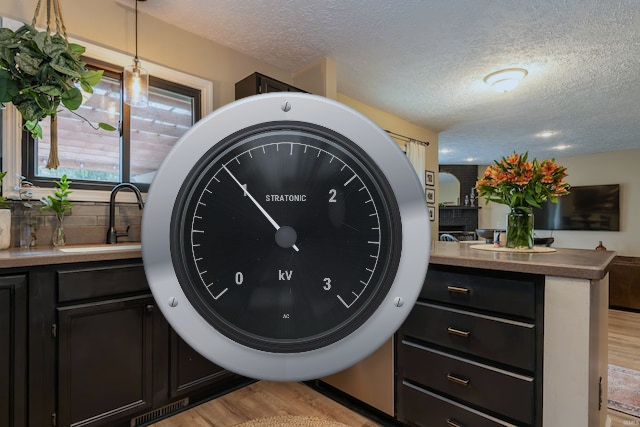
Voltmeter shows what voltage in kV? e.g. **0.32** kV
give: **1** kV
